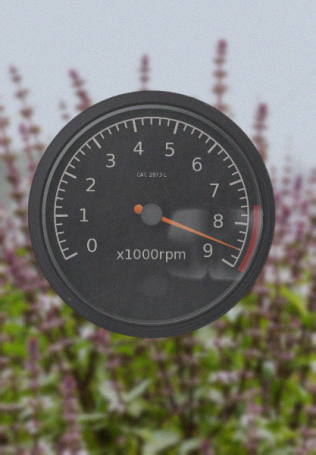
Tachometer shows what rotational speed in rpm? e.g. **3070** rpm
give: **8600** rpm
